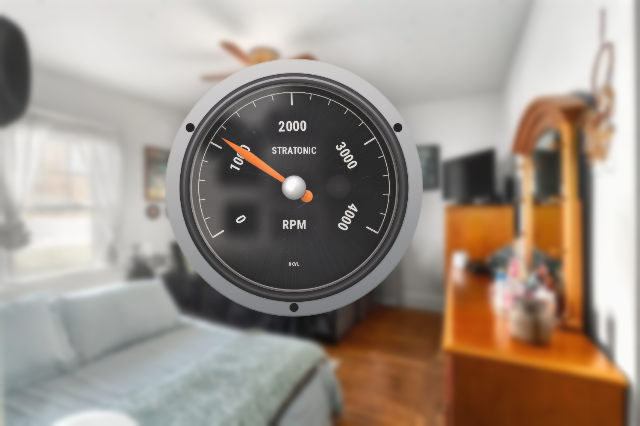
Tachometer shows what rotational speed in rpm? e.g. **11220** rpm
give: **1100** rpm
